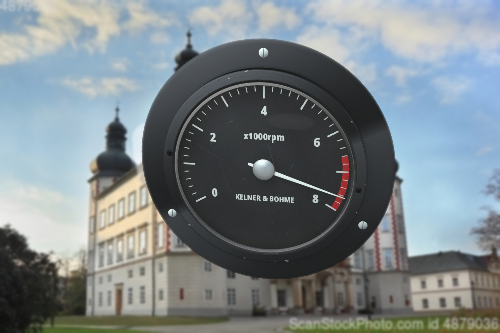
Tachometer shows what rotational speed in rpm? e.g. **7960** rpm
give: **7600** rpm
